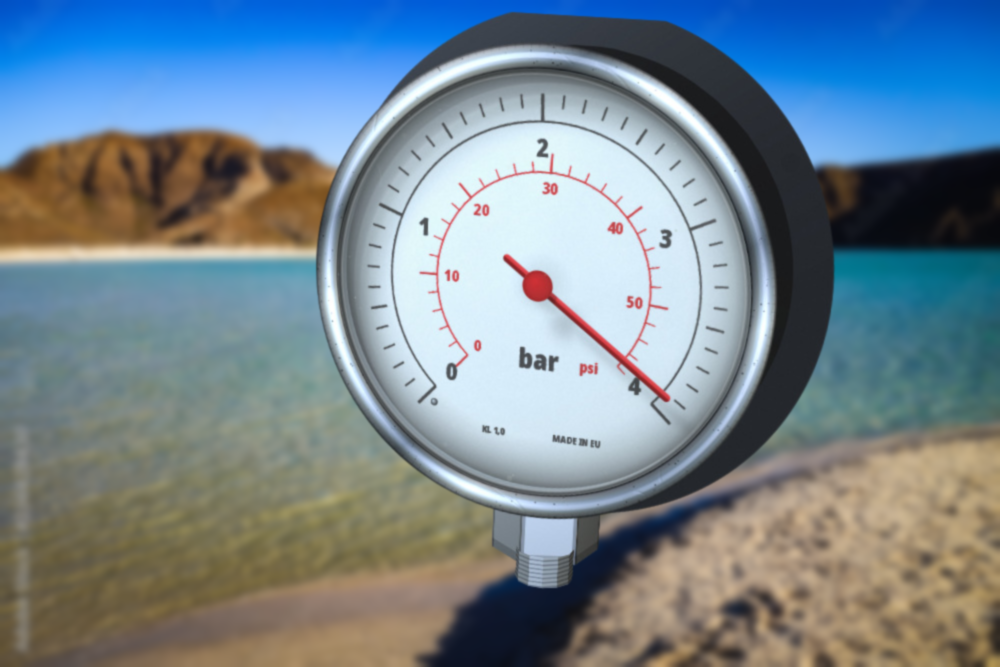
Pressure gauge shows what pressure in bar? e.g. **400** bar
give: **3.9** bar
